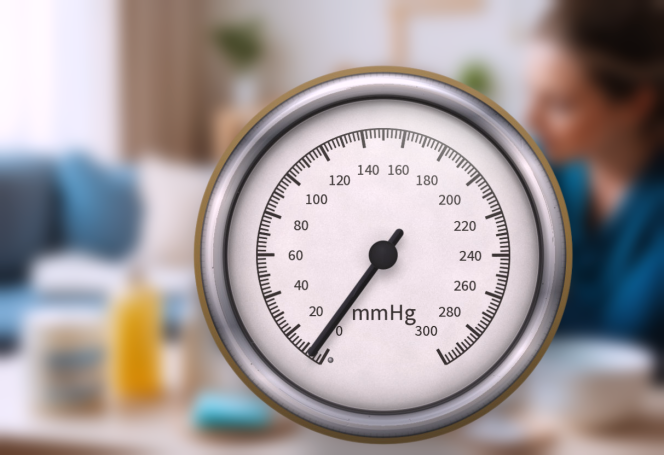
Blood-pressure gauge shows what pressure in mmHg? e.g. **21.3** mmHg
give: **6** mmHg
